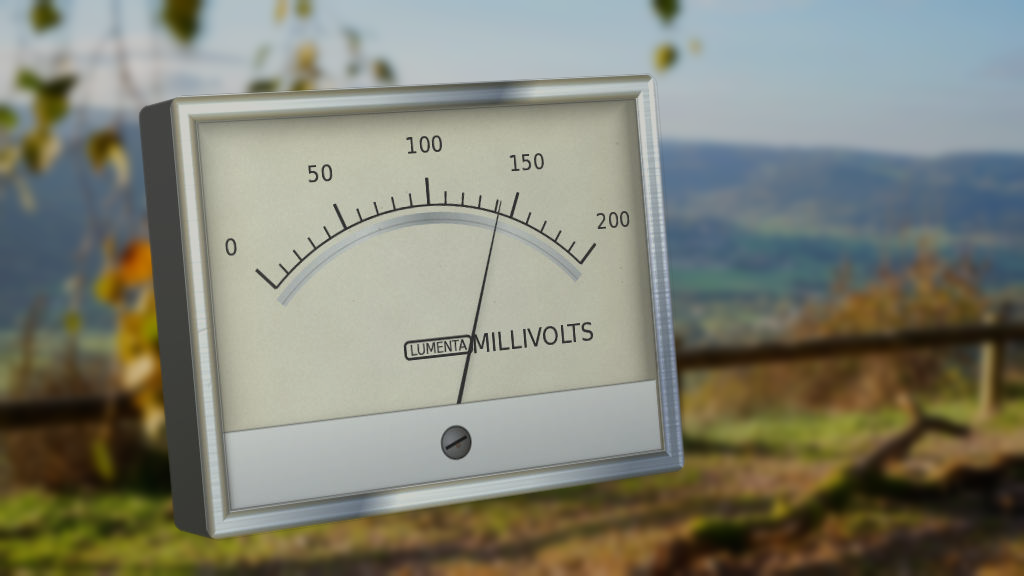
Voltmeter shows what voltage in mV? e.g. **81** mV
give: **140** mV
